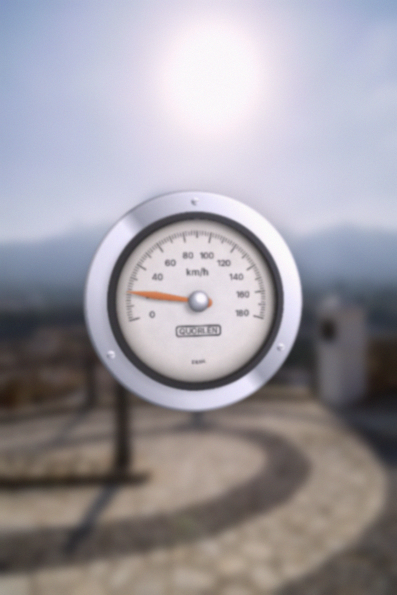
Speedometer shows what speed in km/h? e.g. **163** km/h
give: **20** km/h
